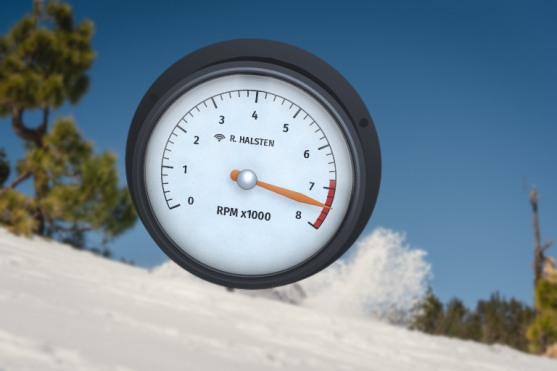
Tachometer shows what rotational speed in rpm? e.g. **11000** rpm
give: **7400** rpm
